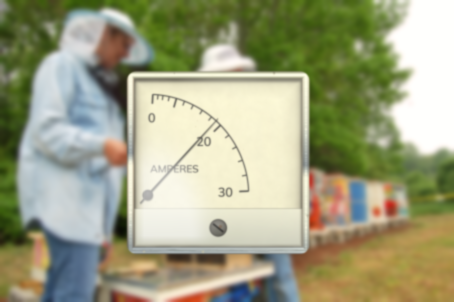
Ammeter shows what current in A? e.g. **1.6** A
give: **19** A
